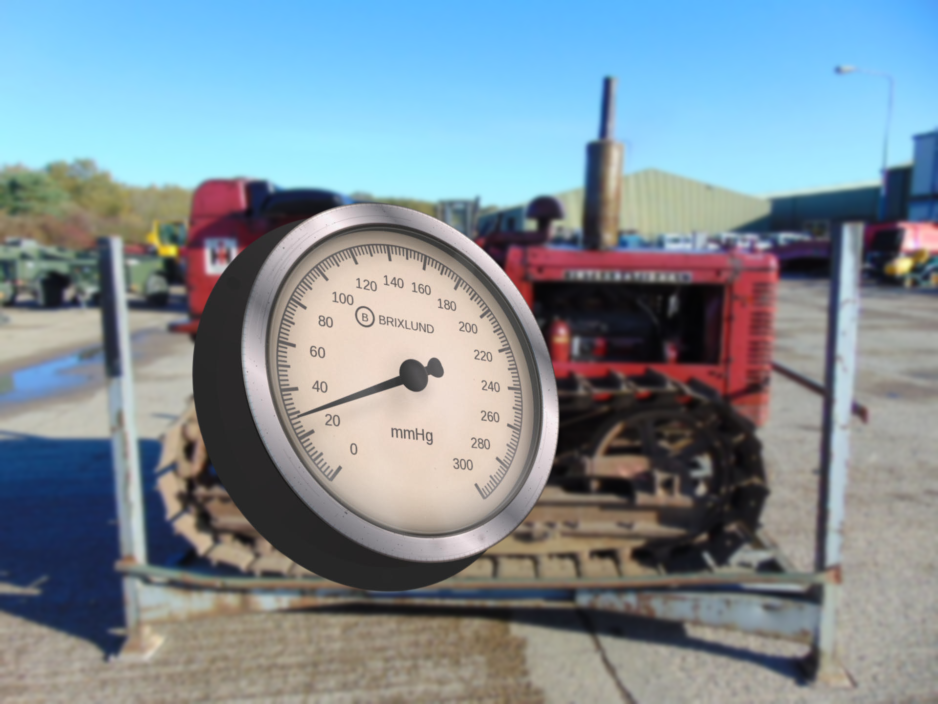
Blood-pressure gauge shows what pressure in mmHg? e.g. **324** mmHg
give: **28** mmHg
